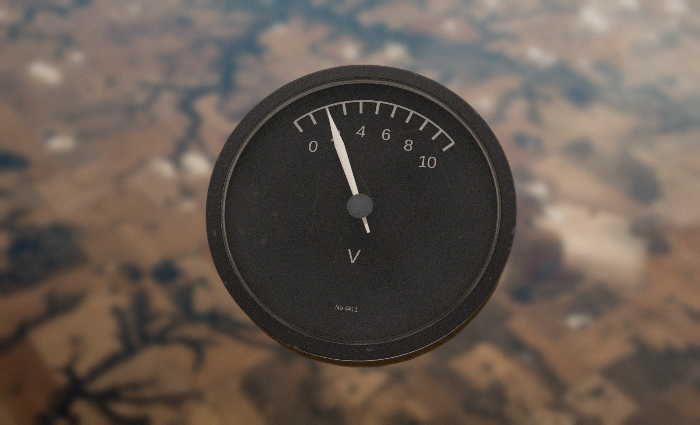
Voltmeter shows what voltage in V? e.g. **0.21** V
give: **2** V
